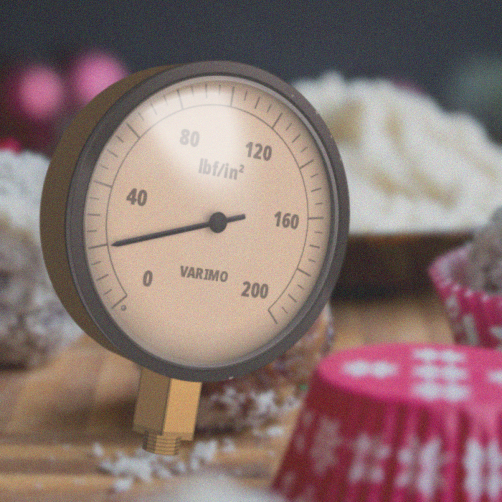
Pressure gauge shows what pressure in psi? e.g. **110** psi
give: **20** psi
